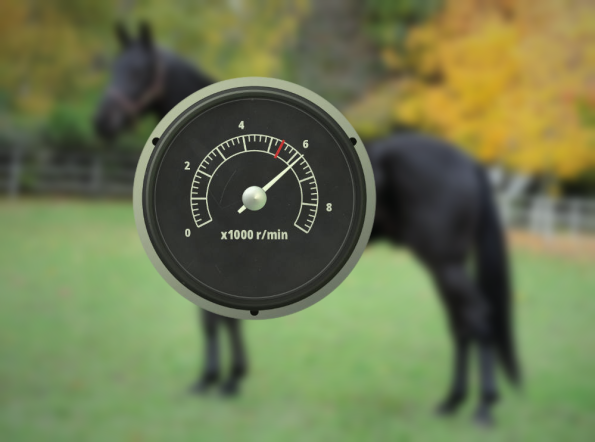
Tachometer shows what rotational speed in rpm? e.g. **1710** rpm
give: **6200** rpm
